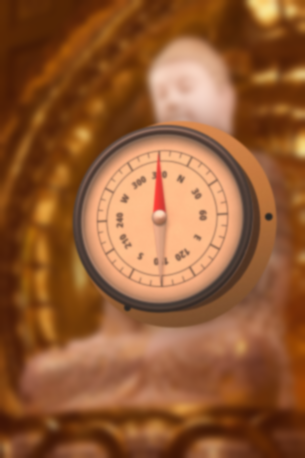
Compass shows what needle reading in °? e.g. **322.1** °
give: **330** °
